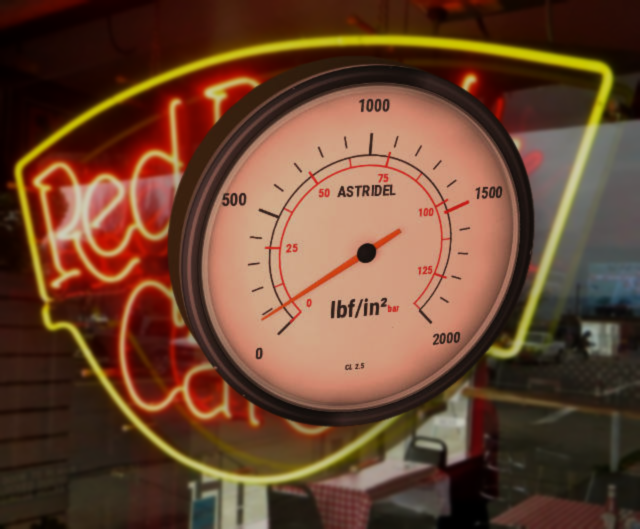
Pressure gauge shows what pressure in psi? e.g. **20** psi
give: **100** psi
